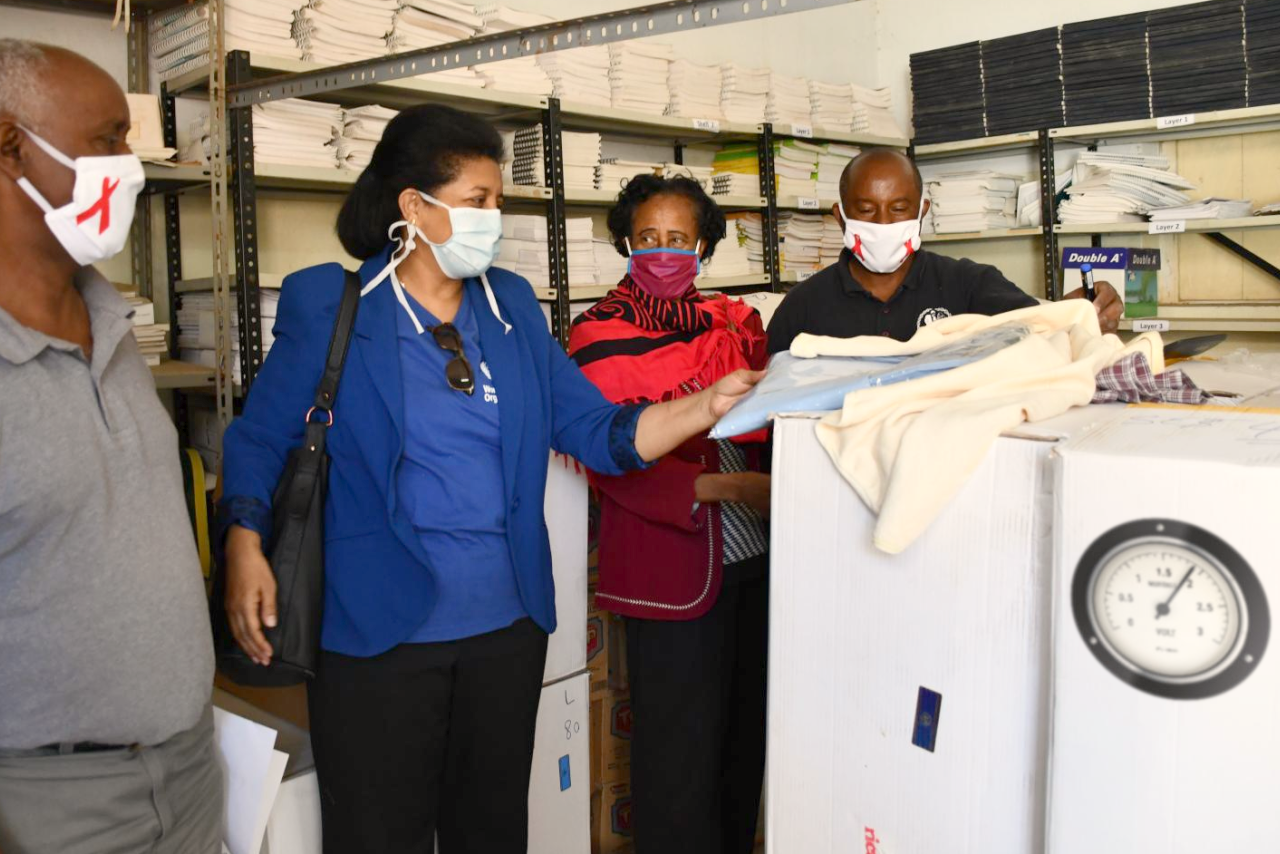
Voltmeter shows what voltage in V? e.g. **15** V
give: **1.9** V
